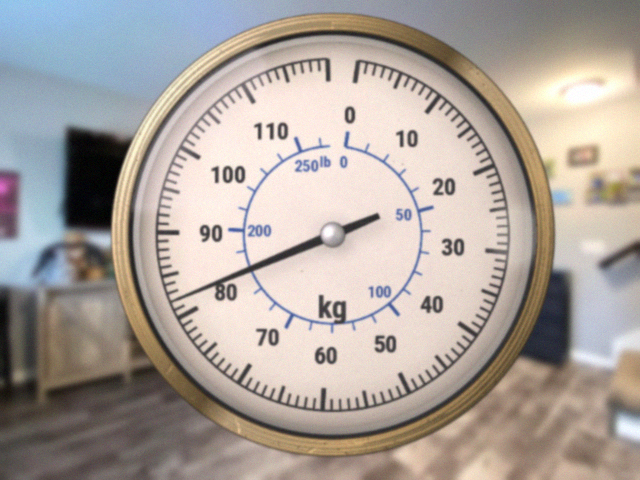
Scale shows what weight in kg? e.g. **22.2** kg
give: **82** kg
